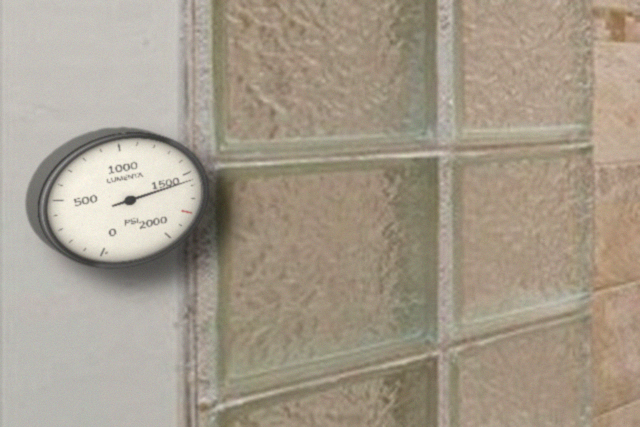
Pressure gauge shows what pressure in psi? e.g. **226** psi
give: **1550** psi
